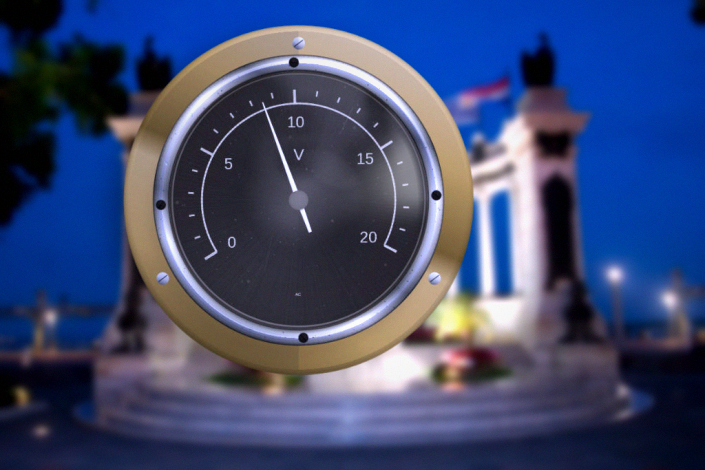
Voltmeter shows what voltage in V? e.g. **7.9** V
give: **8.5** V
